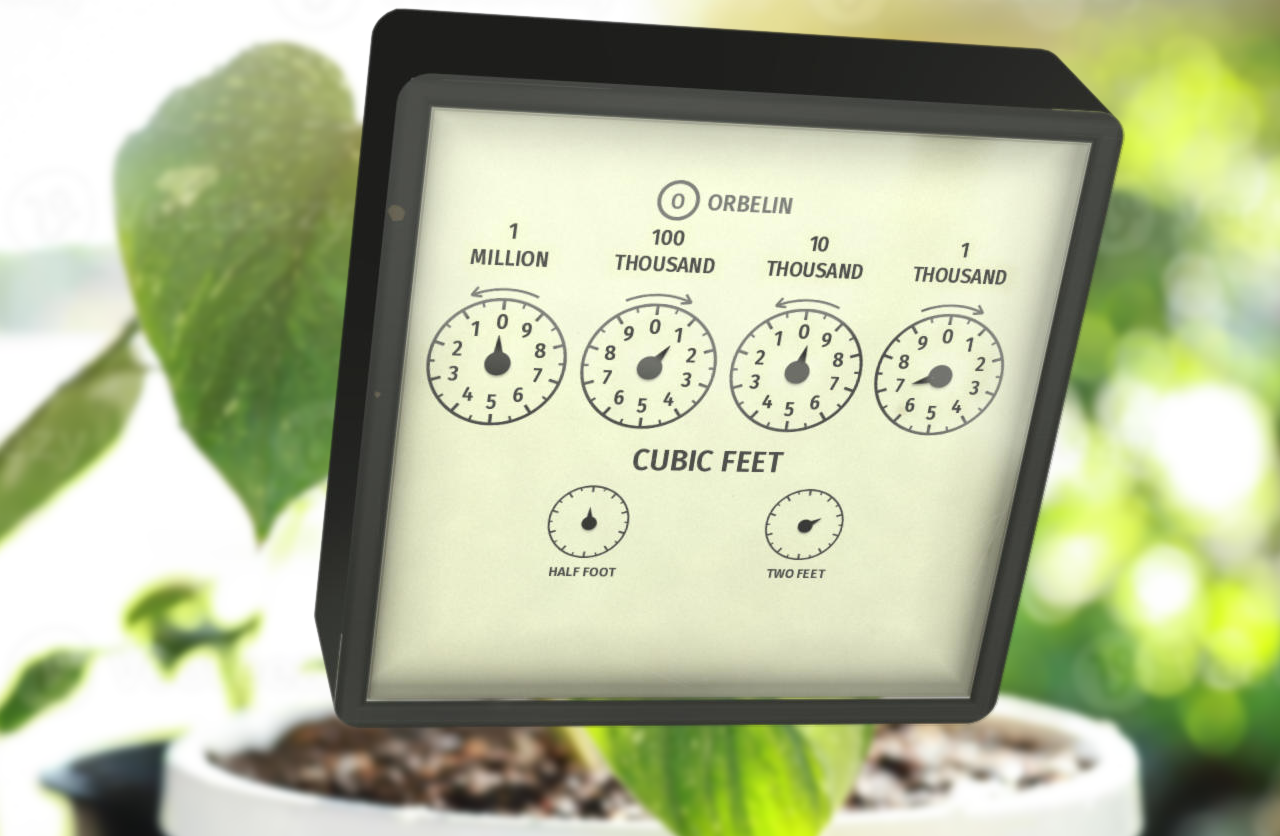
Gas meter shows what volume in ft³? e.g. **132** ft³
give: **9700** ft³
